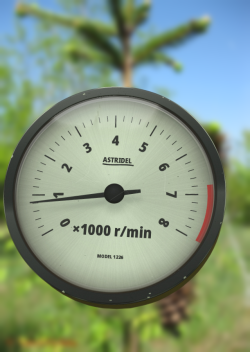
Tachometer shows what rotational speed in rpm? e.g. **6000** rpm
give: **800** rpm
